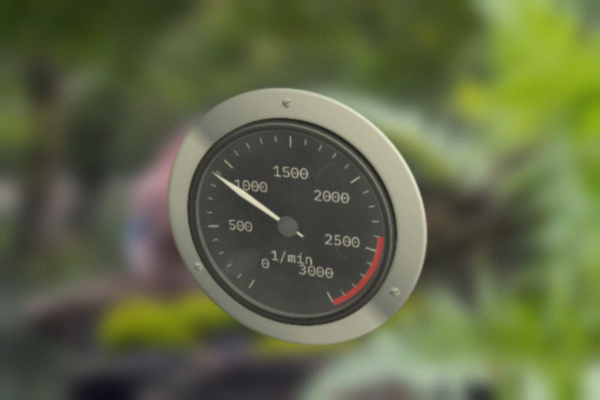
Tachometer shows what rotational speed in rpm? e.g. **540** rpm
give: **900** rpm
